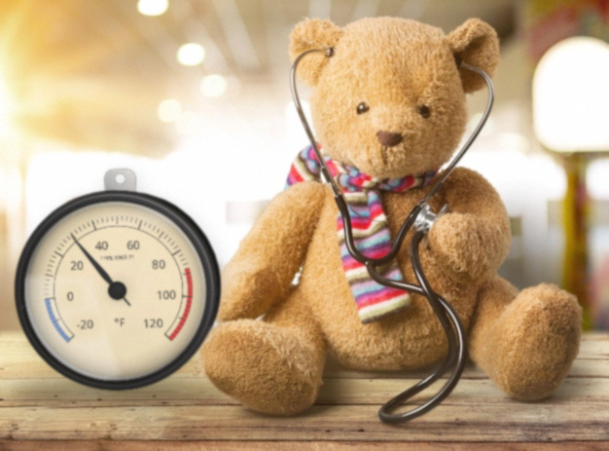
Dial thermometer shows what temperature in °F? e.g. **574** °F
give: **30** °F
